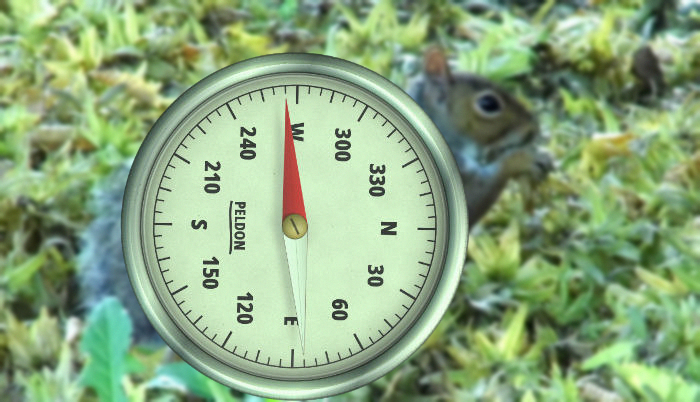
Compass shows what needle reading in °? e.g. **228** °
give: **265** °
